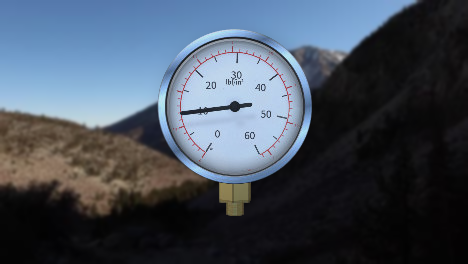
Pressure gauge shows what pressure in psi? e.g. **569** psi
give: **10** psi
